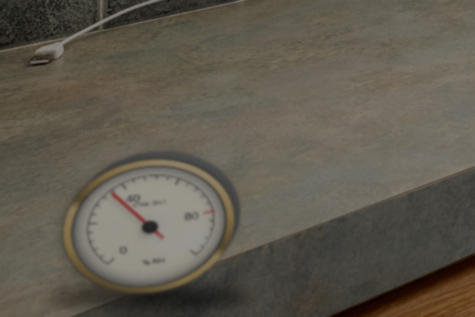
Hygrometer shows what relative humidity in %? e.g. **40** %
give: **36** %
